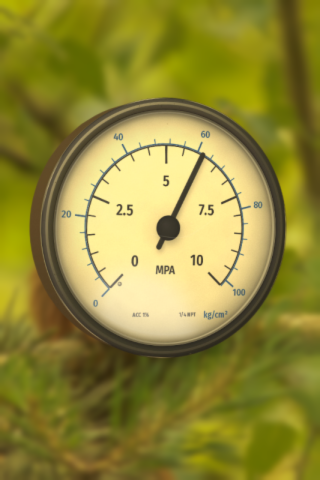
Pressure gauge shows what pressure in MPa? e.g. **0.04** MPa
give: **6** MPa
